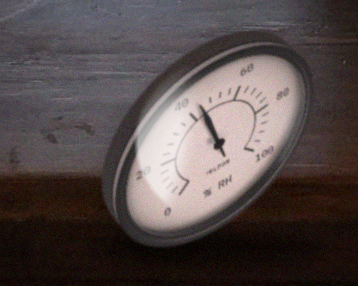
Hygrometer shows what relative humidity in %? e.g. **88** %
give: **44** %
